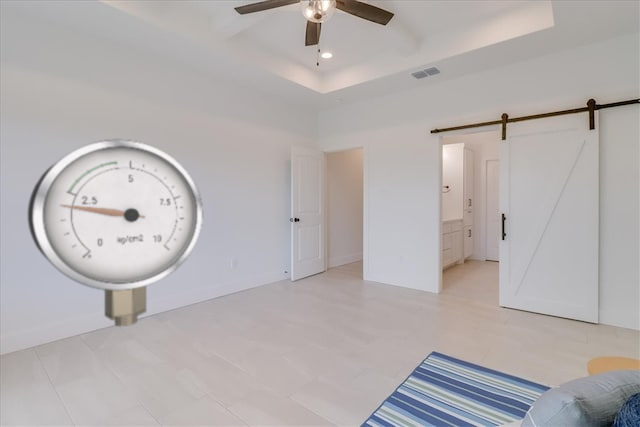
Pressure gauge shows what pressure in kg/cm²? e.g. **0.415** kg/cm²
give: **2** kg/cm²
